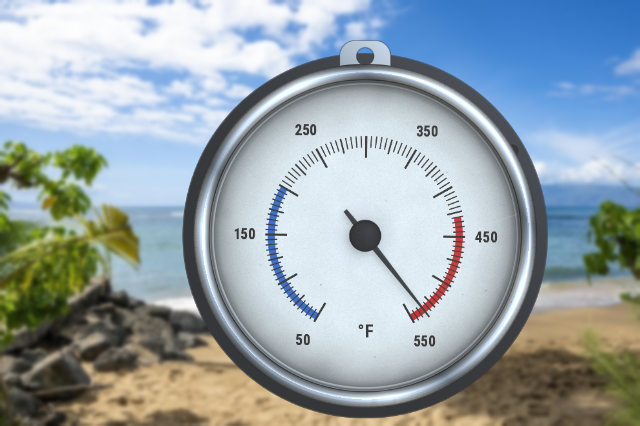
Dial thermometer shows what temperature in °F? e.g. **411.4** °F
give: **535** °F
